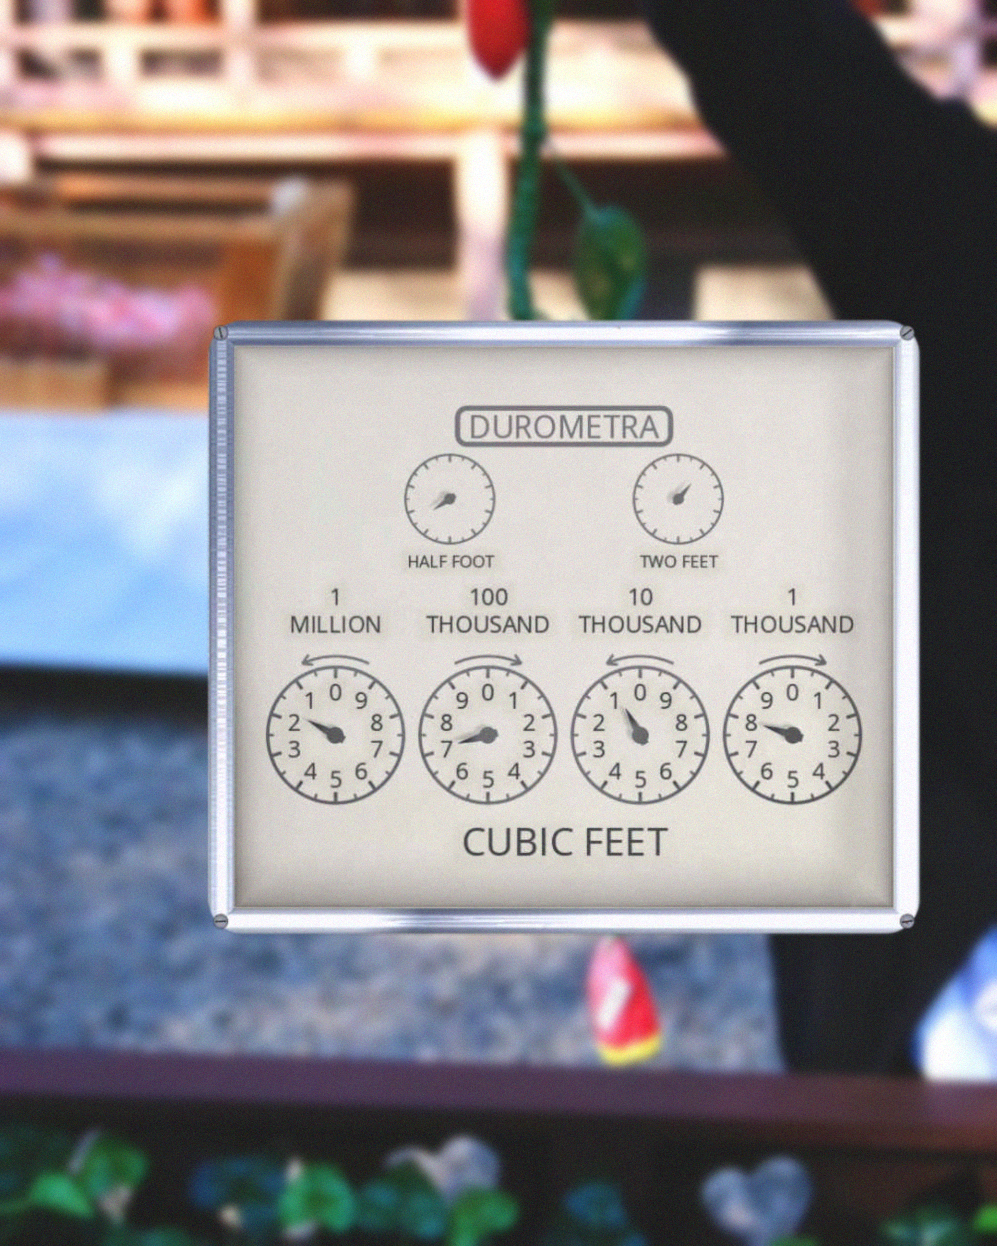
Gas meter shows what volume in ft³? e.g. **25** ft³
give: **170800** ft³
